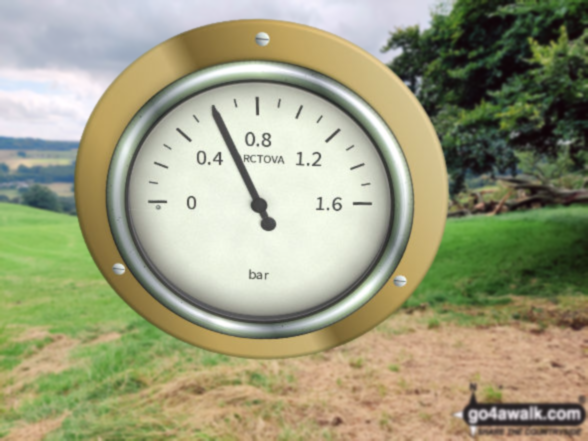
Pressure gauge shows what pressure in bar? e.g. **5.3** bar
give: **0.6** bar
